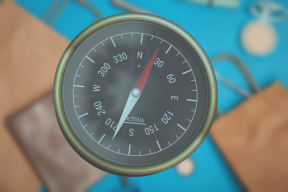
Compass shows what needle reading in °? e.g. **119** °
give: **20** °
